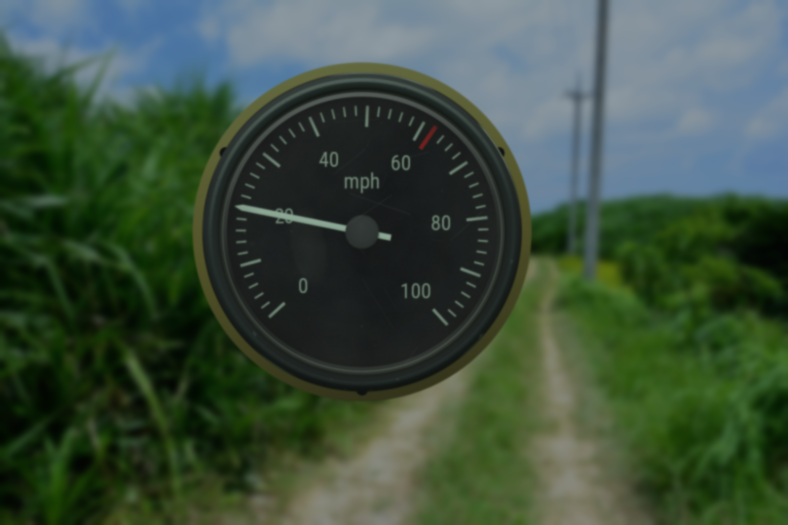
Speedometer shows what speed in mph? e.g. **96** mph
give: **20** mph
